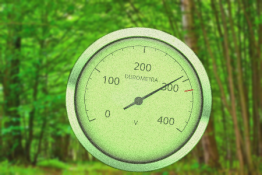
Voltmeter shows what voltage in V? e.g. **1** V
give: **290** V
